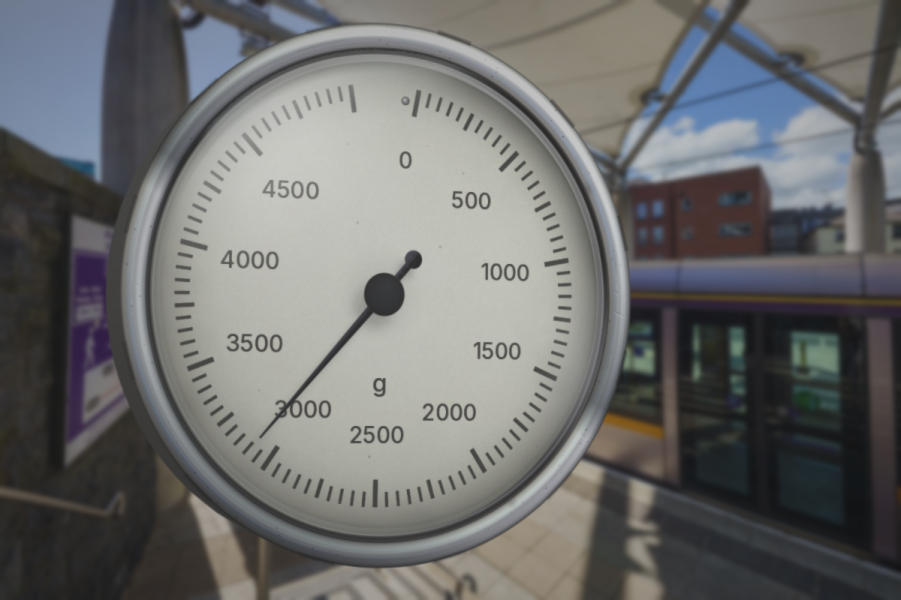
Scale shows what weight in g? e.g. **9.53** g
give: **3100** g
